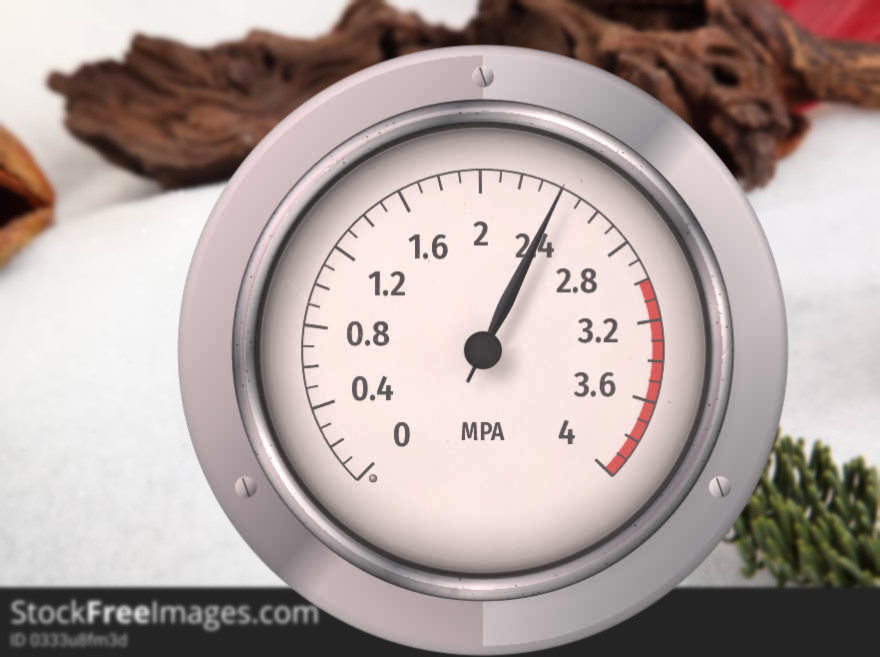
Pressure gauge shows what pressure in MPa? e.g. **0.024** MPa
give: **2.4** MPa
